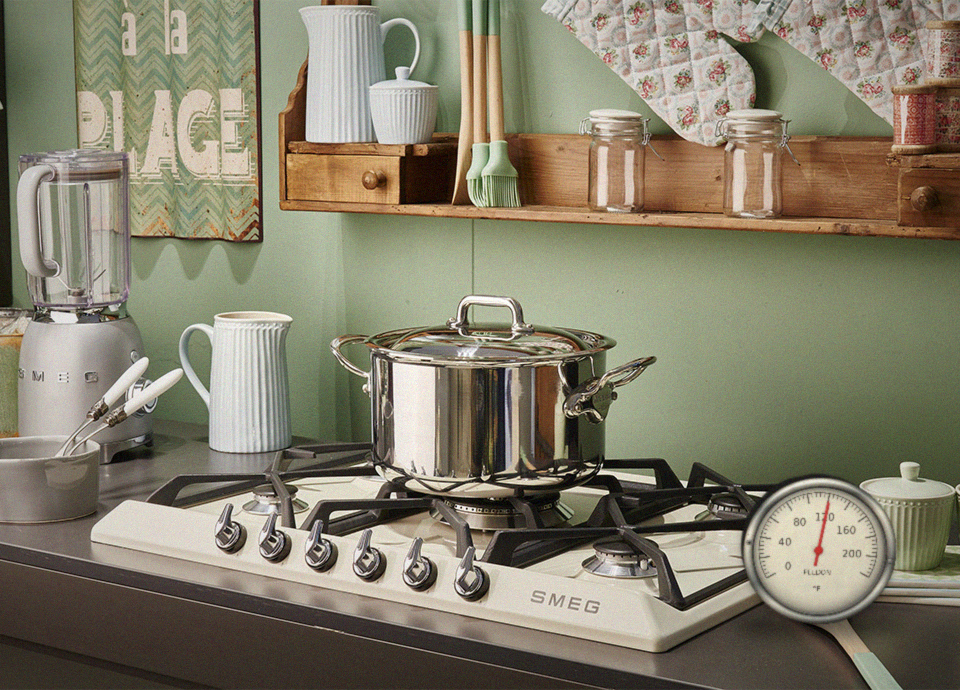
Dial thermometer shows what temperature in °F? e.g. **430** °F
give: **120** °F
